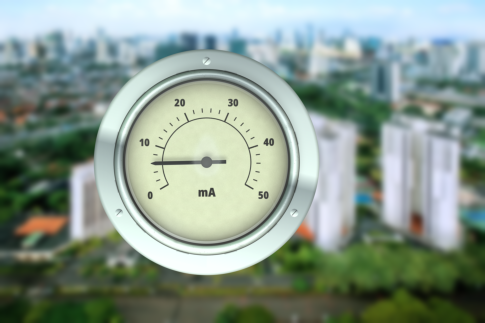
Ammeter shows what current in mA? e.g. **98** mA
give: **6** mA
